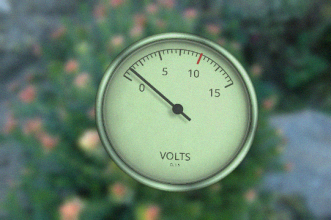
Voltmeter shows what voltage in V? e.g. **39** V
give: **1** V
